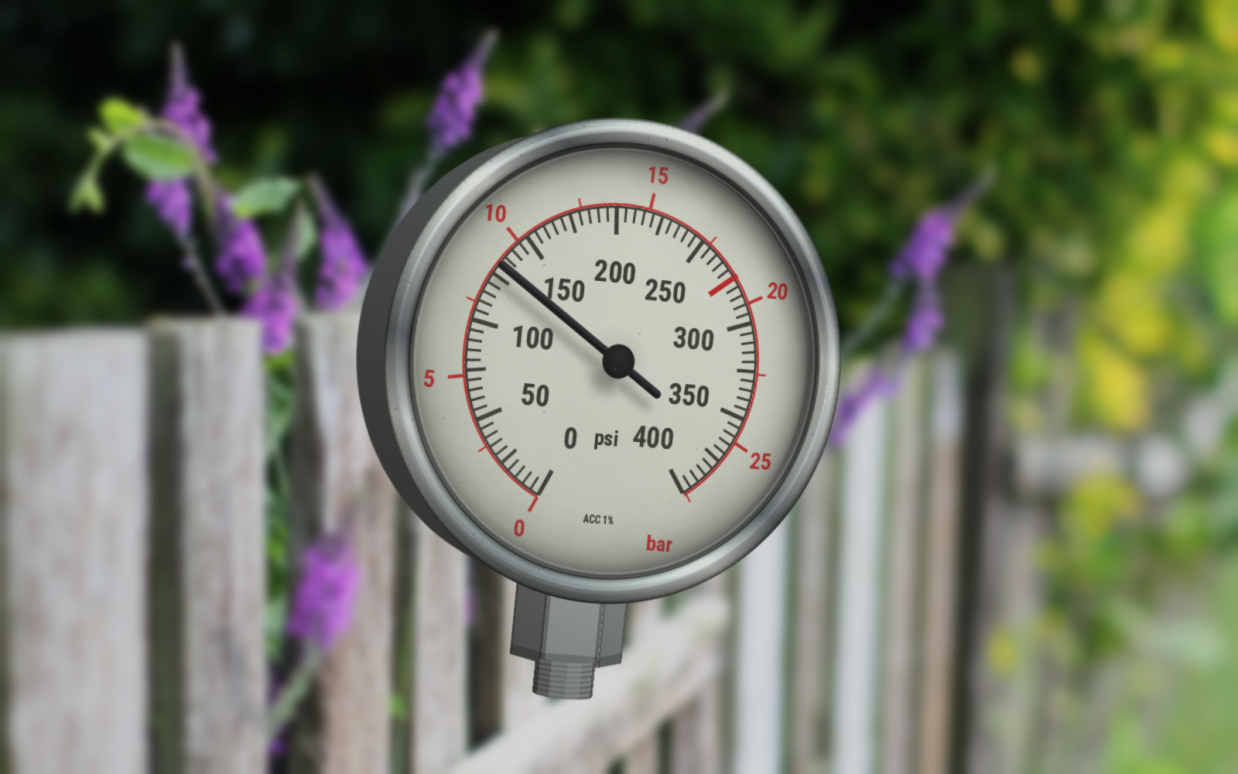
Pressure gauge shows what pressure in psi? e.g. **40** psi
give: **130** psi
